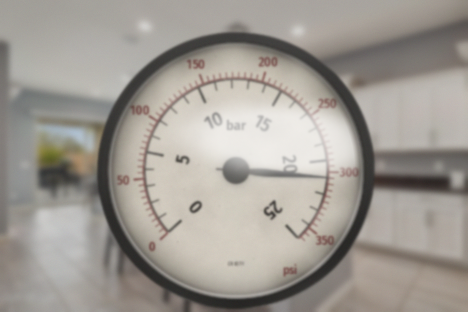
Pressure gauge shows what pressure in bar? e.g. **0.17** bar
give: **21** bar
